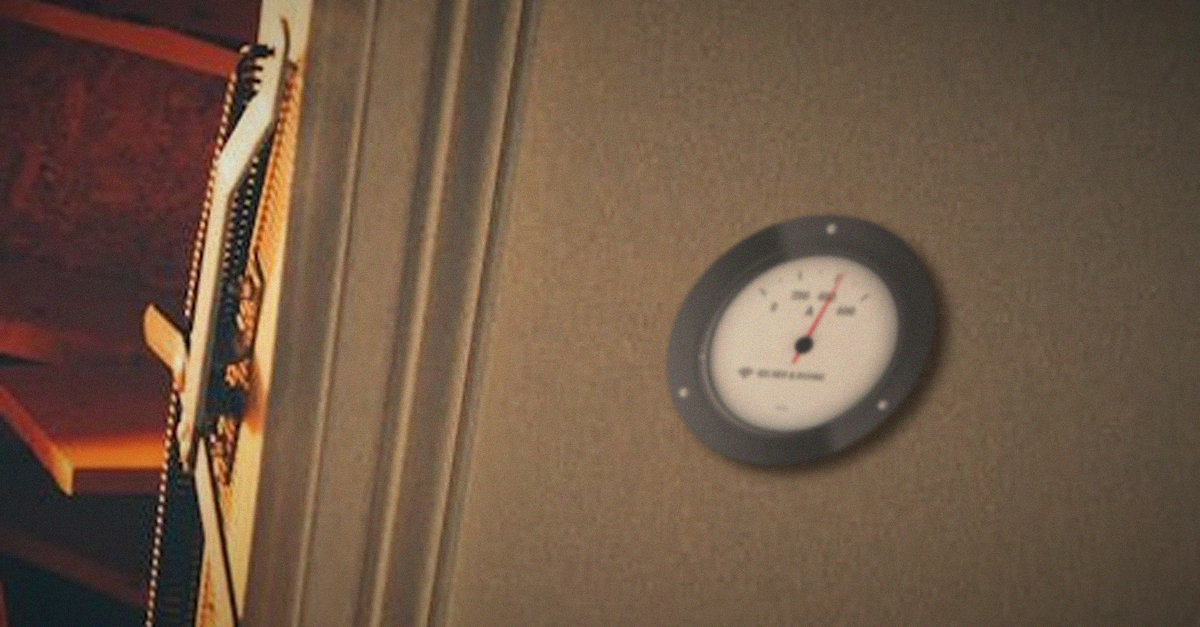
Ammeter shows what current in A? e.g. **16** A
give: **400** A
